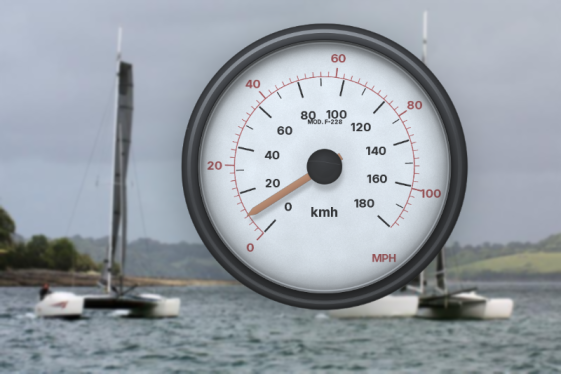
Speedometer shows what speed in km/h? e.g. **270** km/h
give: **10** km/h
